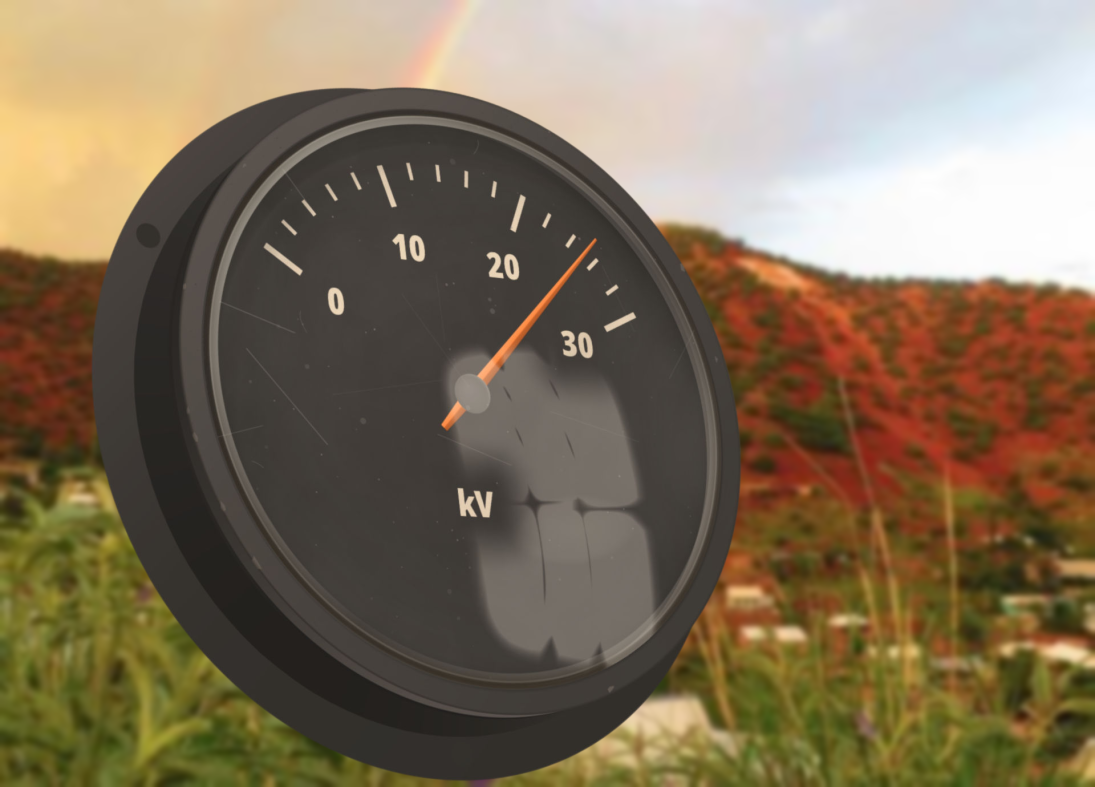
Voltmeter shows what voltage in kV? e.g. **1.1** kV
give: **25** kV
